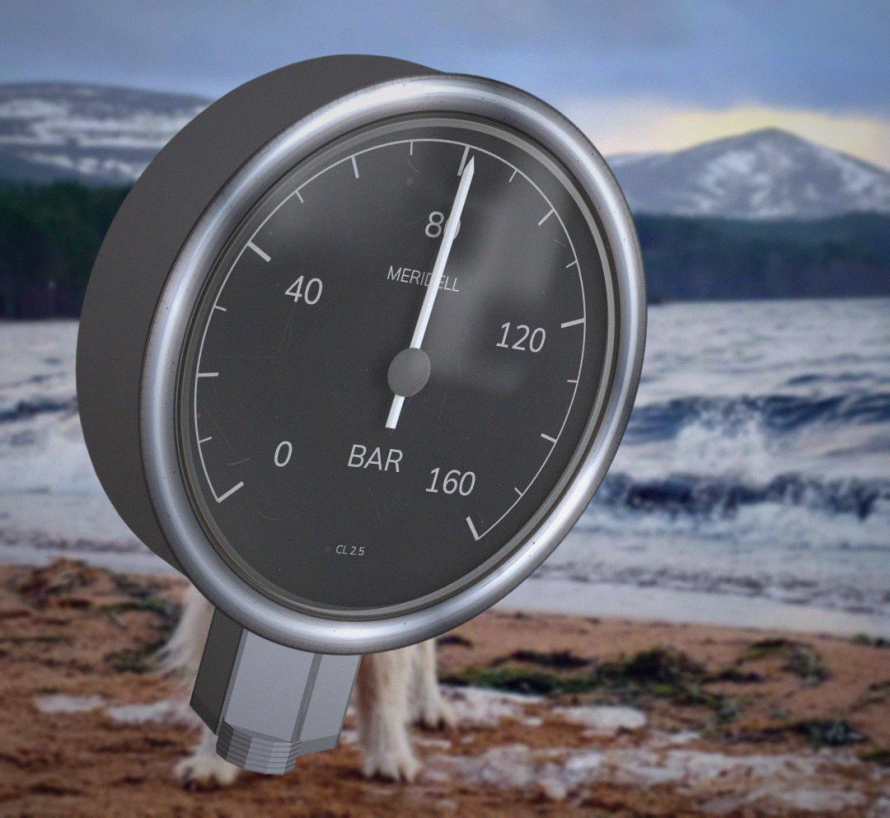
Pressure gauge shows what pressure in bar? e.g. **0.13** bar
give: **80** bar
